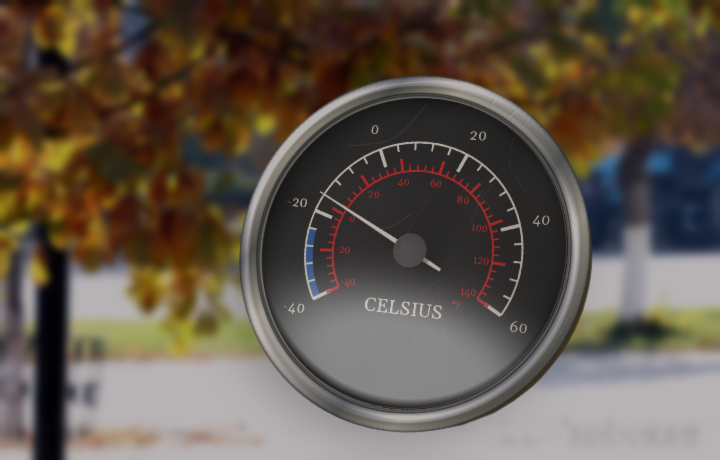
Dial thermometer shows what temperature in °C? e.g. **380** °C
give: **-16** °C
